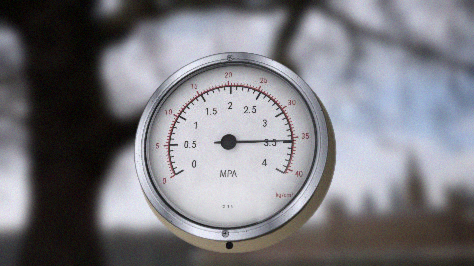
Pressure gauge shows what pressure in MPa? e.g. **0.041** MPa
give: **3.5** MPa
